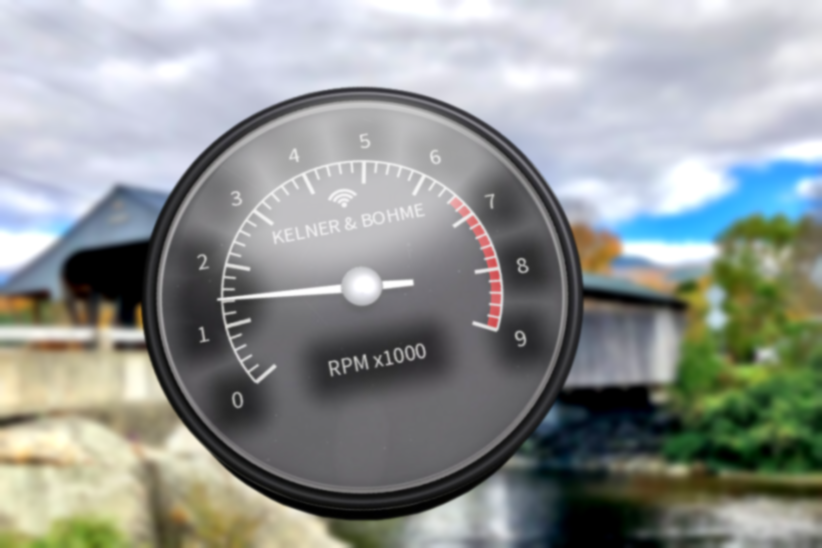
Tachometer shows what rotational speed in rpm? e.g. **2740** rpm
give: **1400** rpm
